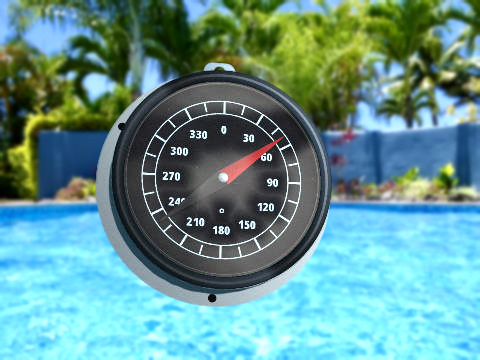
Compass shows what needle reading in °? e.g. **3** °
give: **52.5** °
